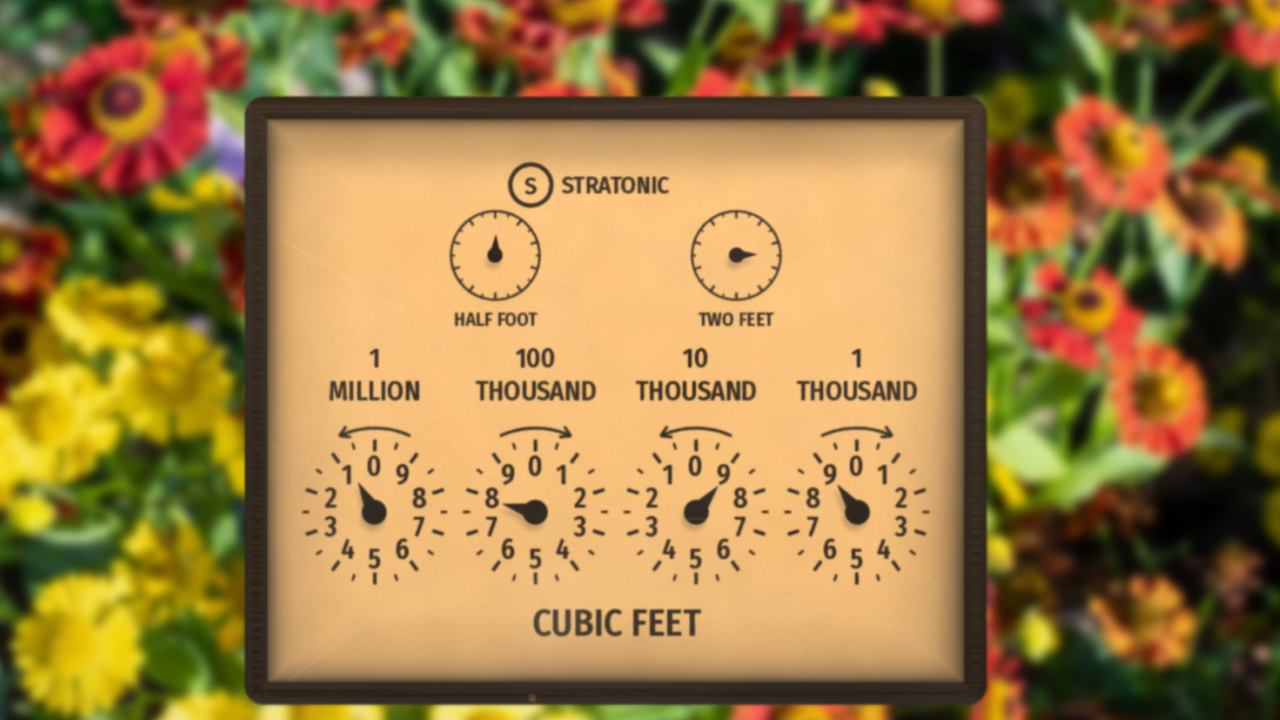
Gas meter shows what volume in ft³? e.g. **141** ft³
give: **78900** ft³
